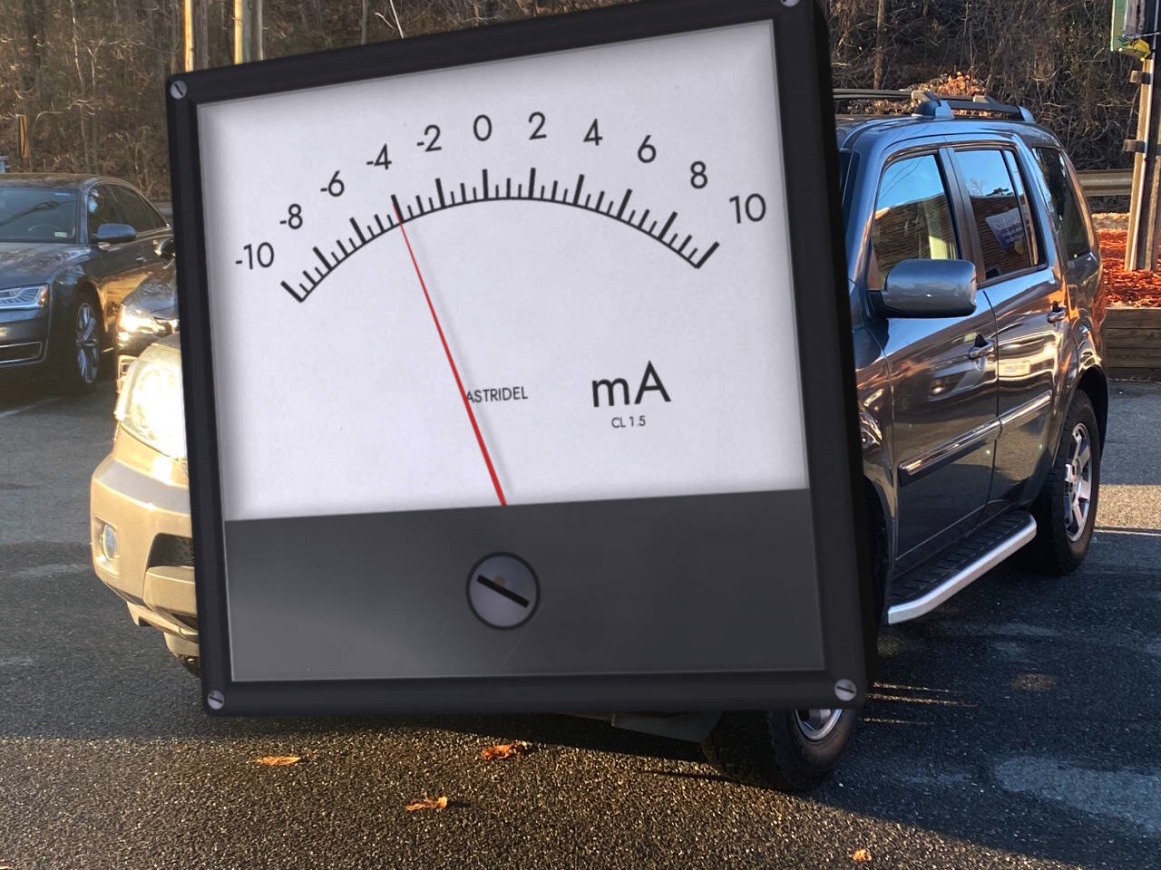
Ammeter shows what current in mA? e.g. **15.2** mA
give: **-4** mA
